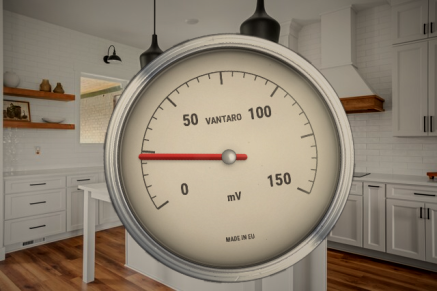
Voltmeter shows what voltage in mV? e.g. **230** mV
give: **22.5** mV
